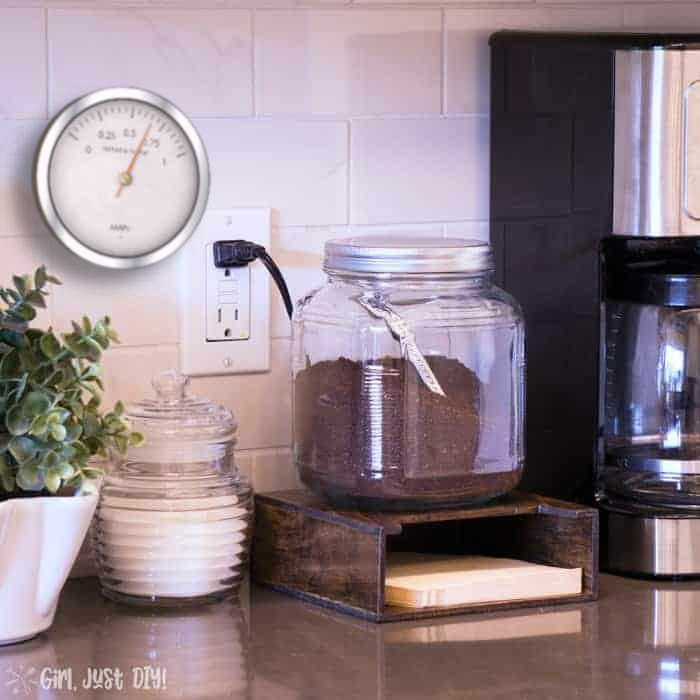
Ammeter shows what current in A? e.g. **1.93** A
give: **0.65** A
